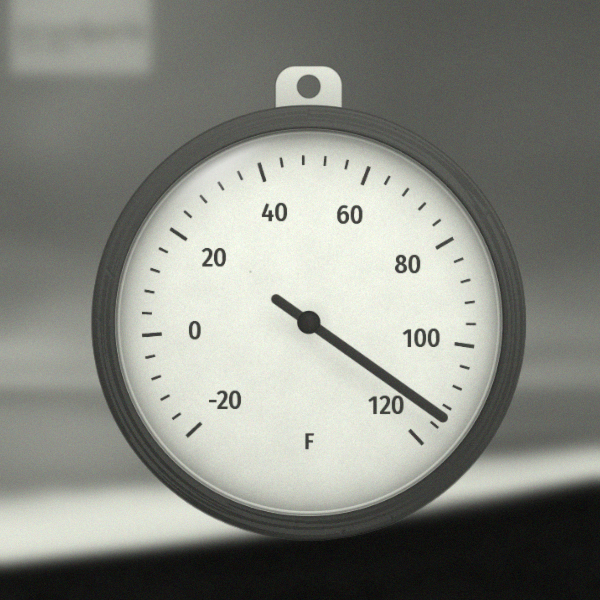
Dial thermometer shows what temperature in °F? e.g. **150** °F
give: **114** °F
